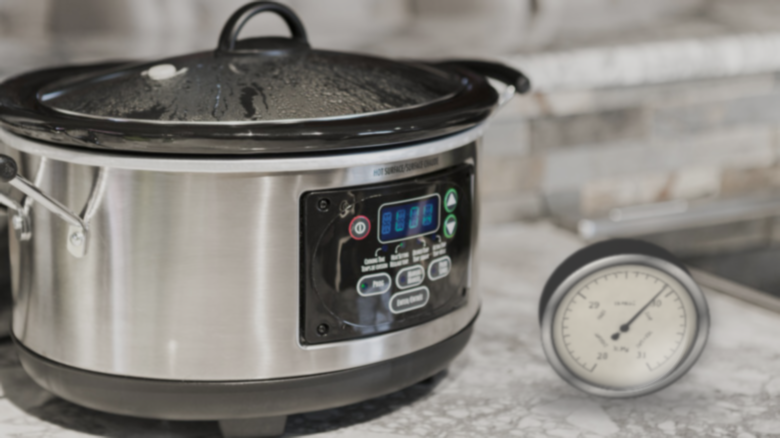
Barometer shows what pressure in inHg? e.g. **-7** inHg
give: **29.9** inHg
